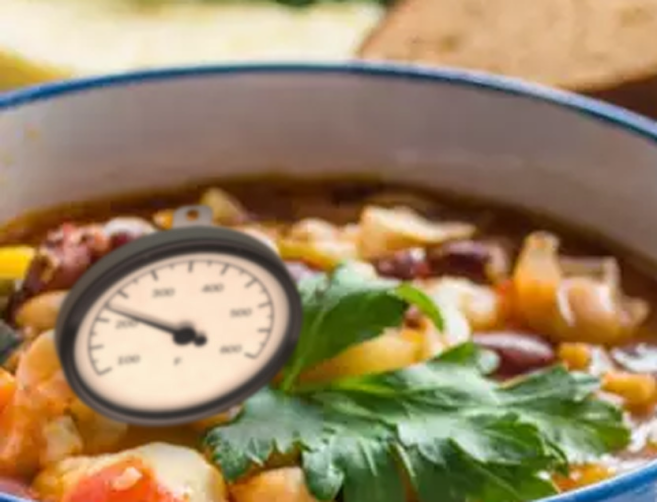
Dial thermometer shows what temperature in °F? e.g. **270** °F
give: **225** °F
